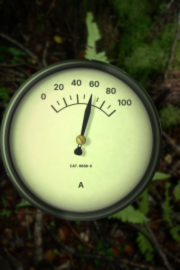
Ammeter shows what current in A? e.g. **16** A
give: **60** A
